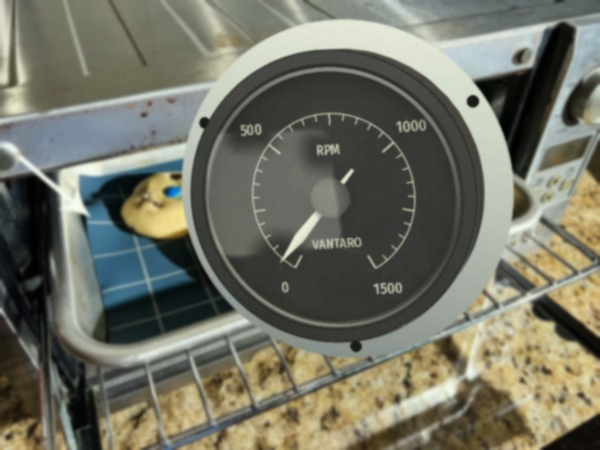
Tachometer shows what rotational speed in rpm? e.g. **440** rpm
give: **50** rpm
